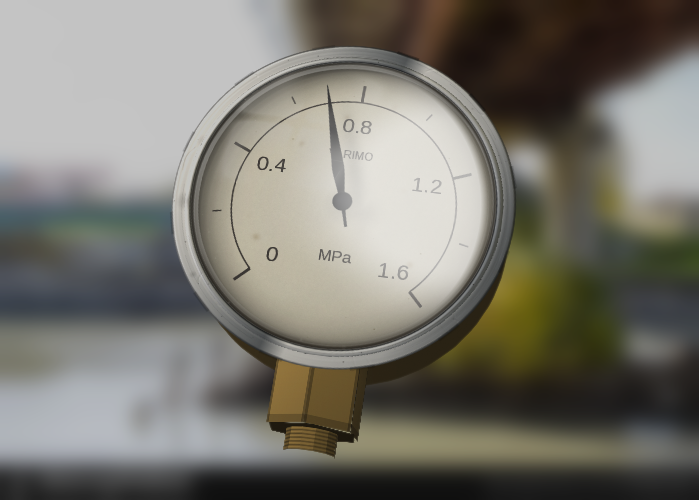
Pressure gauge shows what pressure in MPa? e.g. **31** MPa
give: **0.7** MPa
